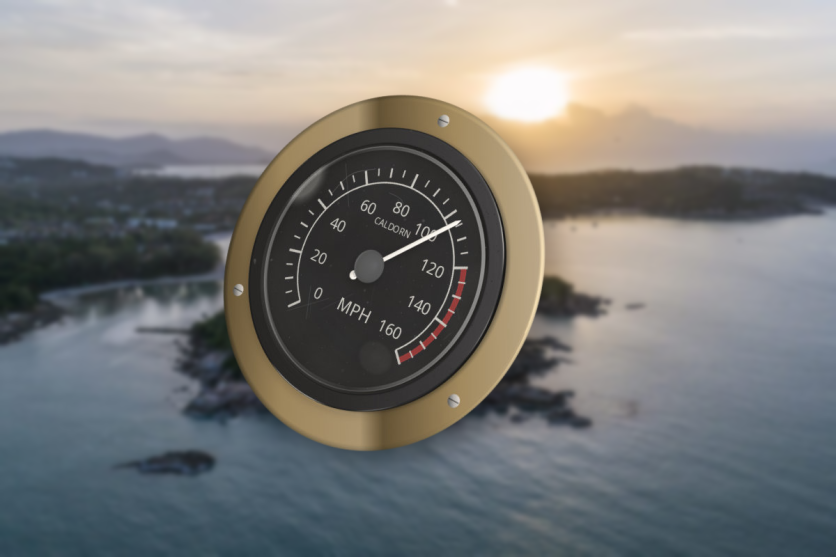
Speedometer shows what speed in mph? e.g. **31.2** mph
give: **105** mph
